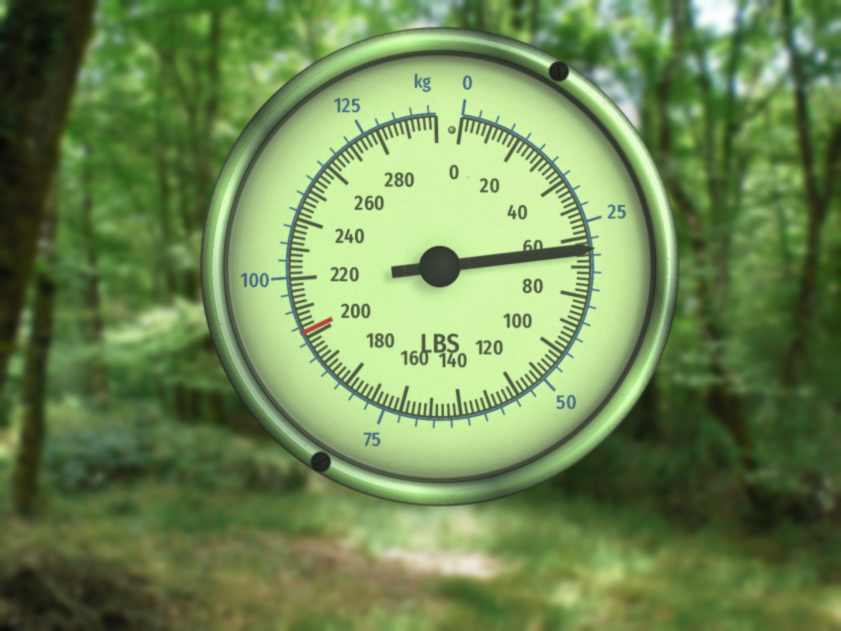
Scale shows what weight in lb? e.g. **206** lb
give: **64** lb
